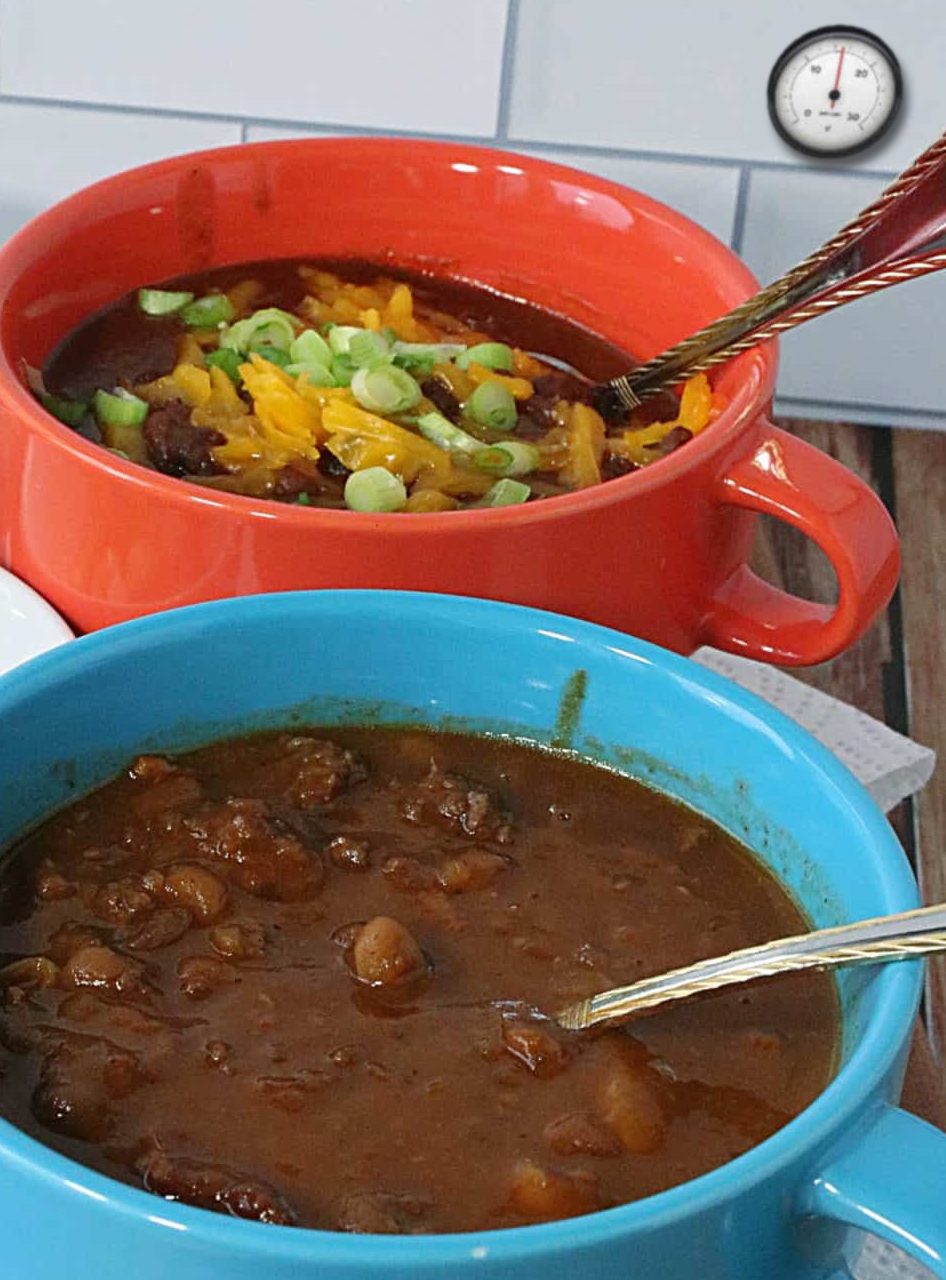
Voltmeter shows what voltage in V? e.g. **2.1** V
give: **15** V
